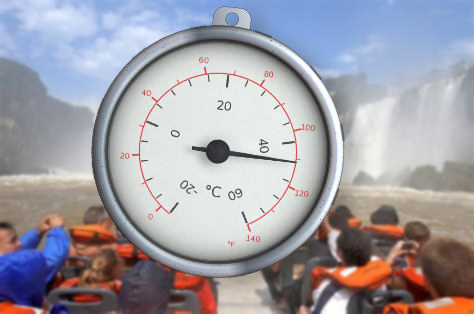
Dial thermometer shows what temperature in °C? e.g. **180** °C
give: **44** °C
